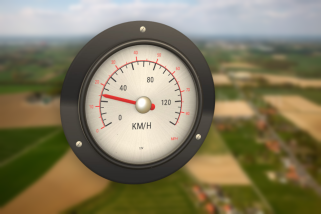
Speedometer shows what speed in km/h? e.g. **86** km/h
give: **25** km/h
